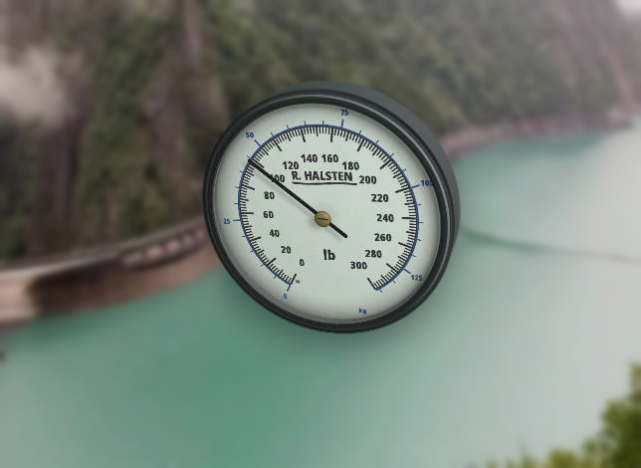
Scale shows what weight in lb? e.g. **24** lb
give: **100** lb
